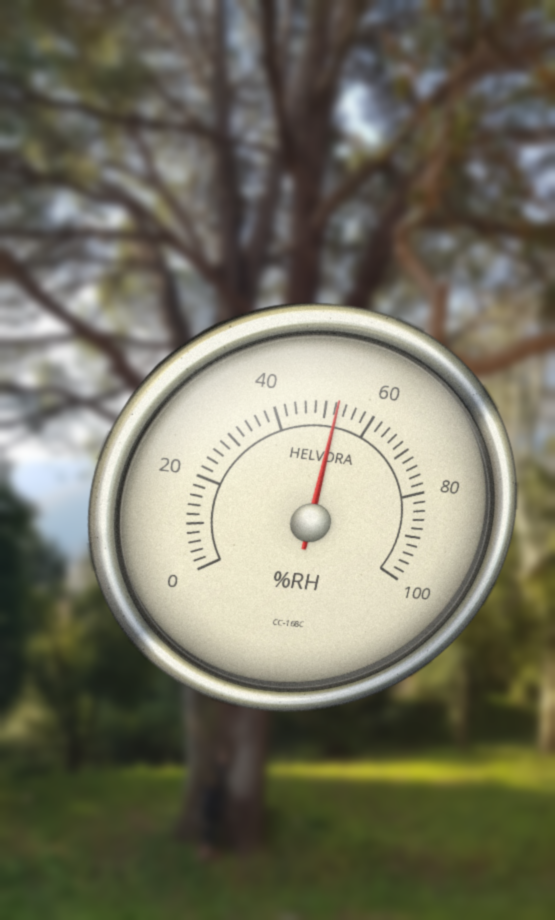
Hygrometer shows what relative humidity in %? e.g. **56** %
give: **52** %
